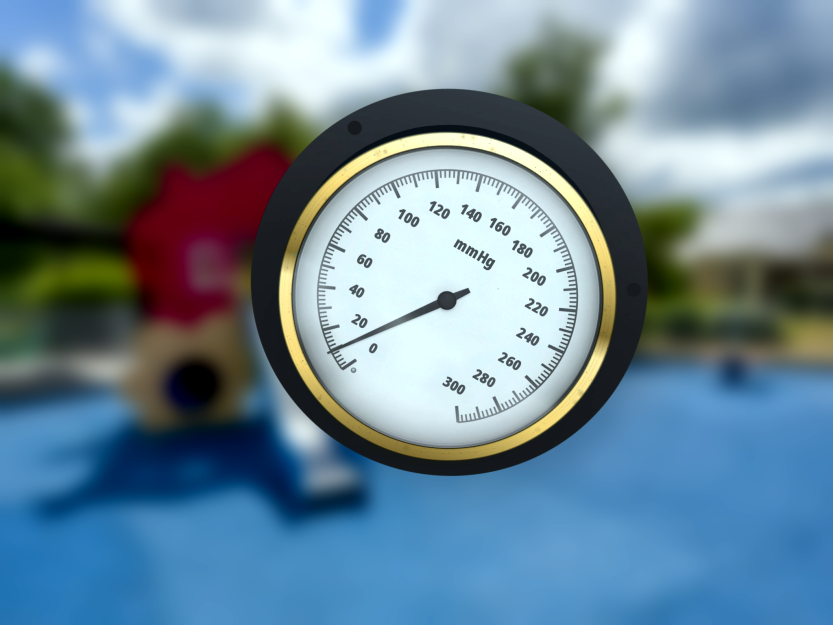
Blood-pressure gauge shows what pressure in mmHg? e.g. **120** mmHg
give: **10** mmHg
